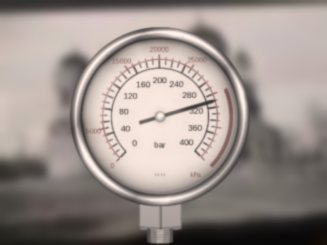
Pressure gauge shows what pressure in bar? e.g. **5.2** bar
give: **310** bar
